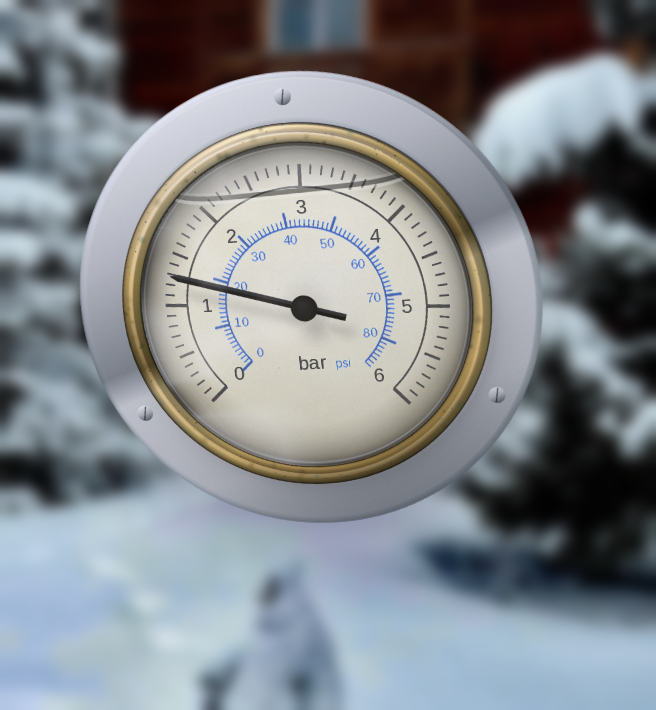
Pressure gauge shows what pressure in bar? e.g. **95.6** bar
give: **1.3** bar
